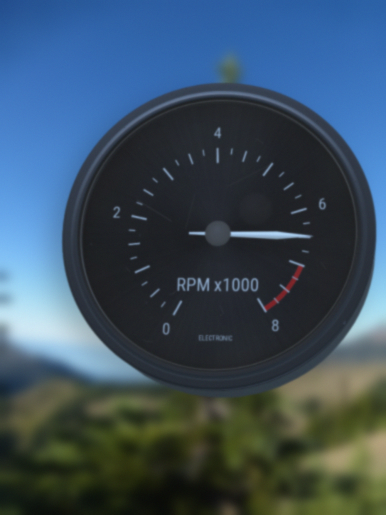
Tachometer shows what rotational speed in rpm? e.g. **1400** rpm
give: **6500** rpm
